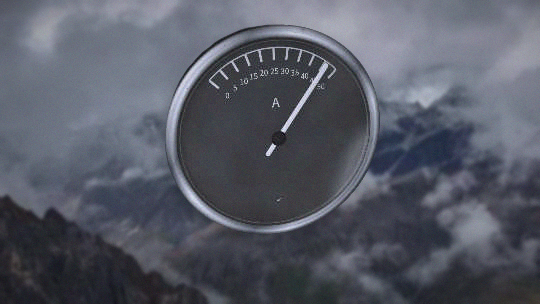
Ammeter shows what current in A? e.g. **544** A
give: **45** A
